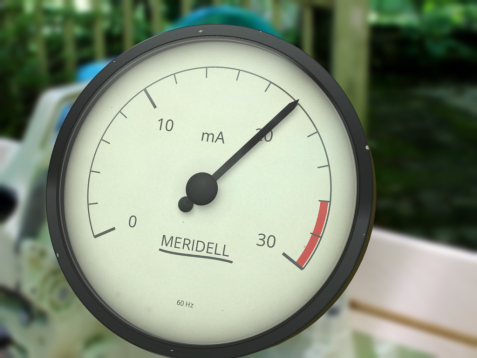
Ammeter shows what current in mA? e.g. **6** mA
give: **20** mA
